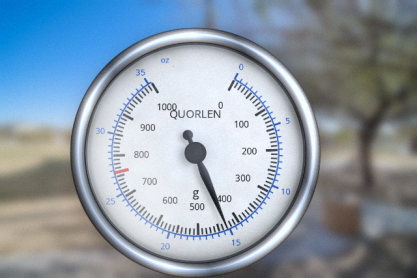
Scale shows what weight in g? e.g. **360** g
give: **430** g
